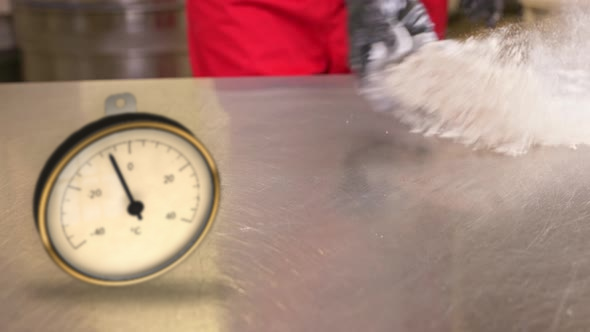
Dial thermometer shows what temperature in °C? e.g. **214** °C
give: **-6** °C
